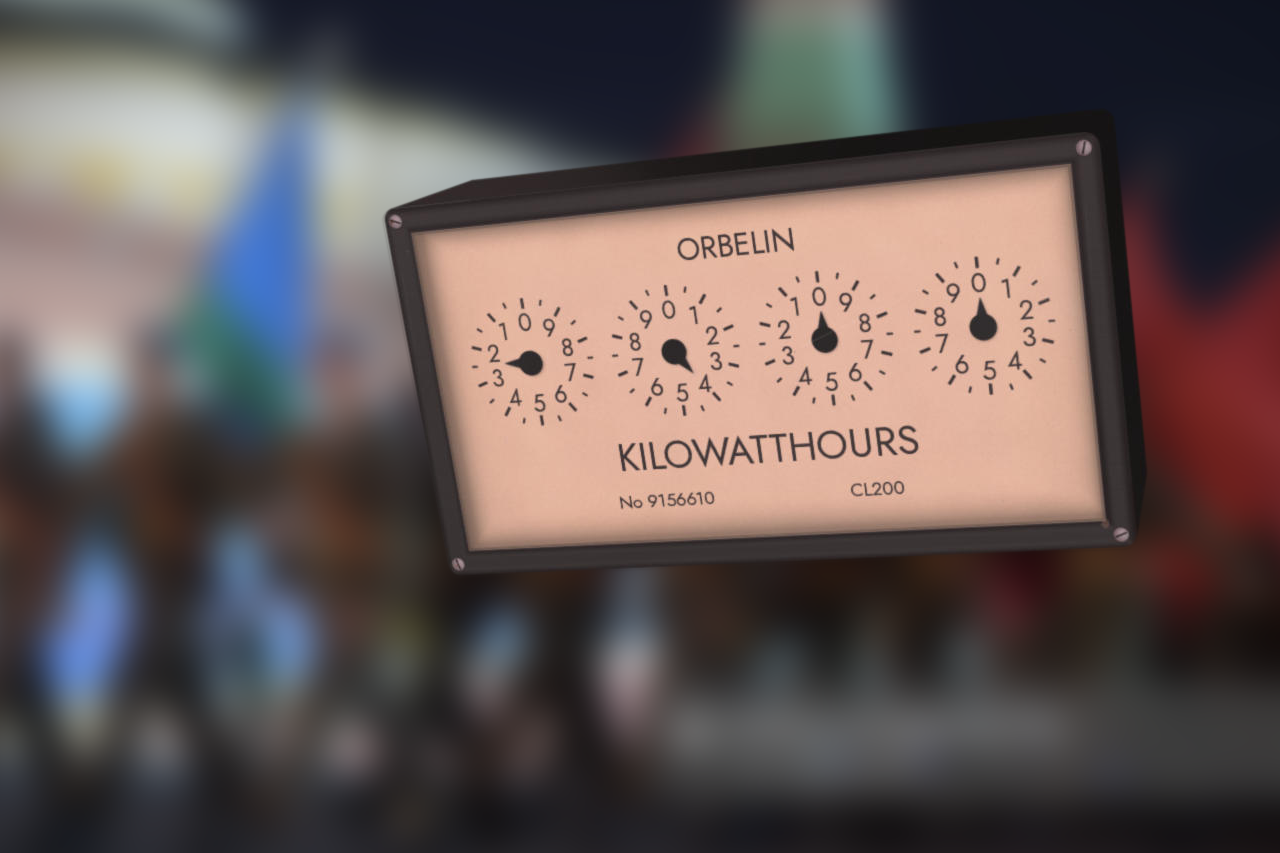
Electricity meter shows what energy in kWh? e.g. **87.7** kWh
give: **2400** kWh
